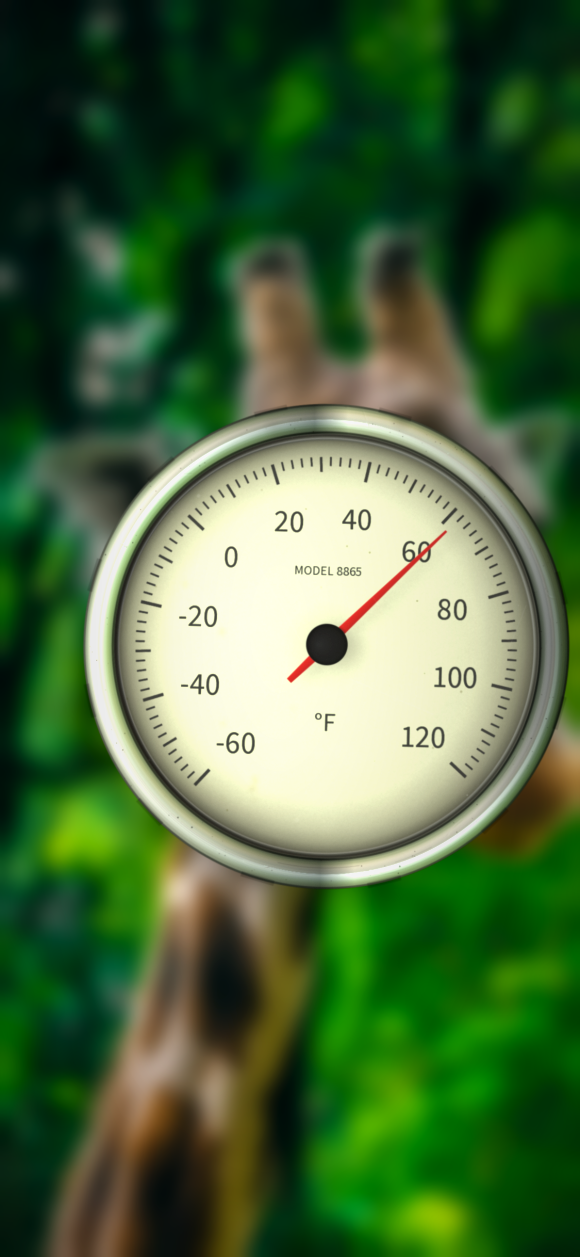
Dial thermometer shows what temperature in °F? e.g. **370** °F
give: **62** °F
